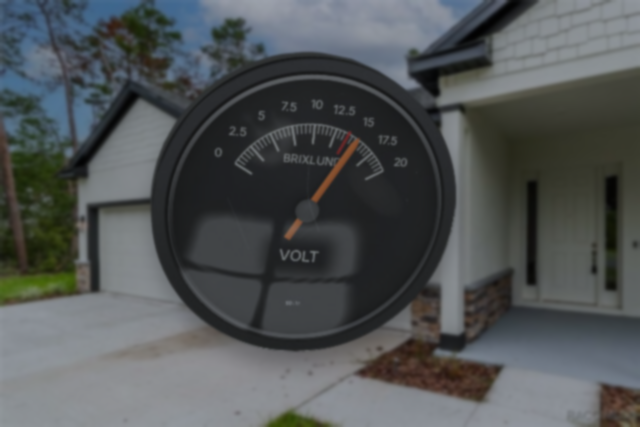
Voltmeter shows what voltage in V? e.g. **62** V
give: **15** V
